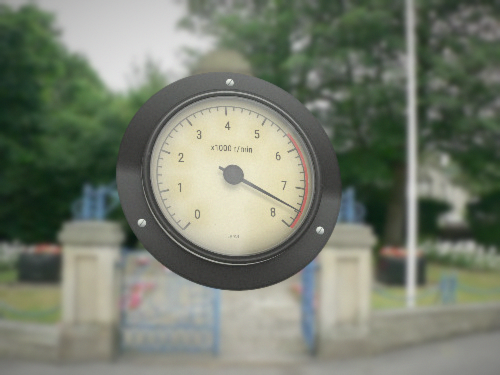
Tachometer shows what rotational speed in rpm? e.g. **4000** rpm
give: **7600** rpm
